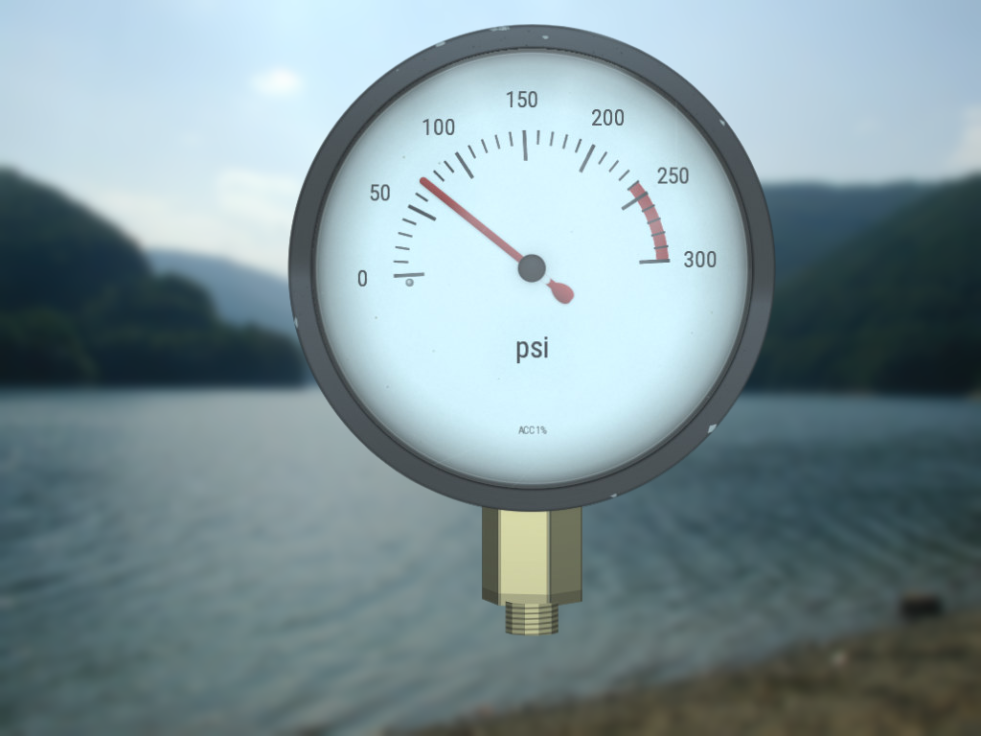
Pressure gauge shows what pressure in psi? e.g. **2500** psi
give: **70** psi
